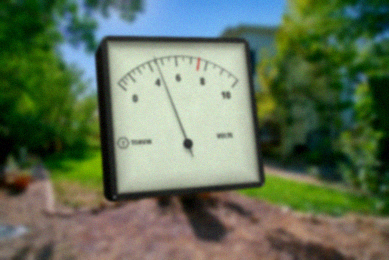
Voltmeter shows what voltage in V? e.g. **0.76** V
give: **4.5** V
